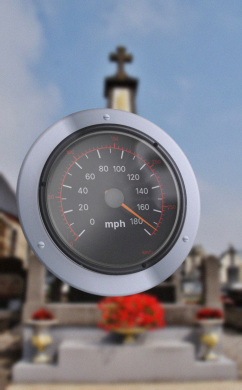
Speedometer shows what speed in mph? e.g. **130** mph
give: **175** mph
